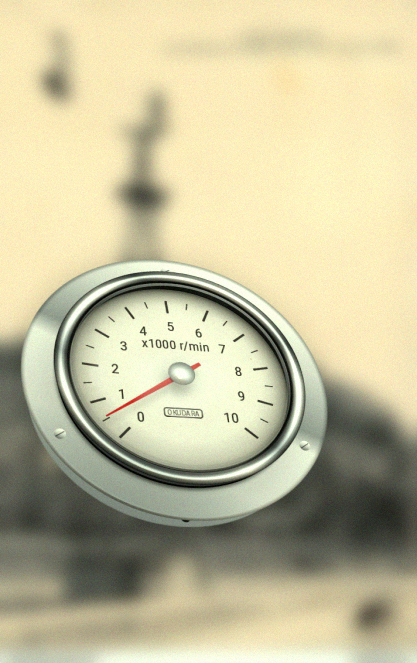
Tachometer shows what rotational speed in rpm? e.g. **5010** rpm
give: **500** rpm
